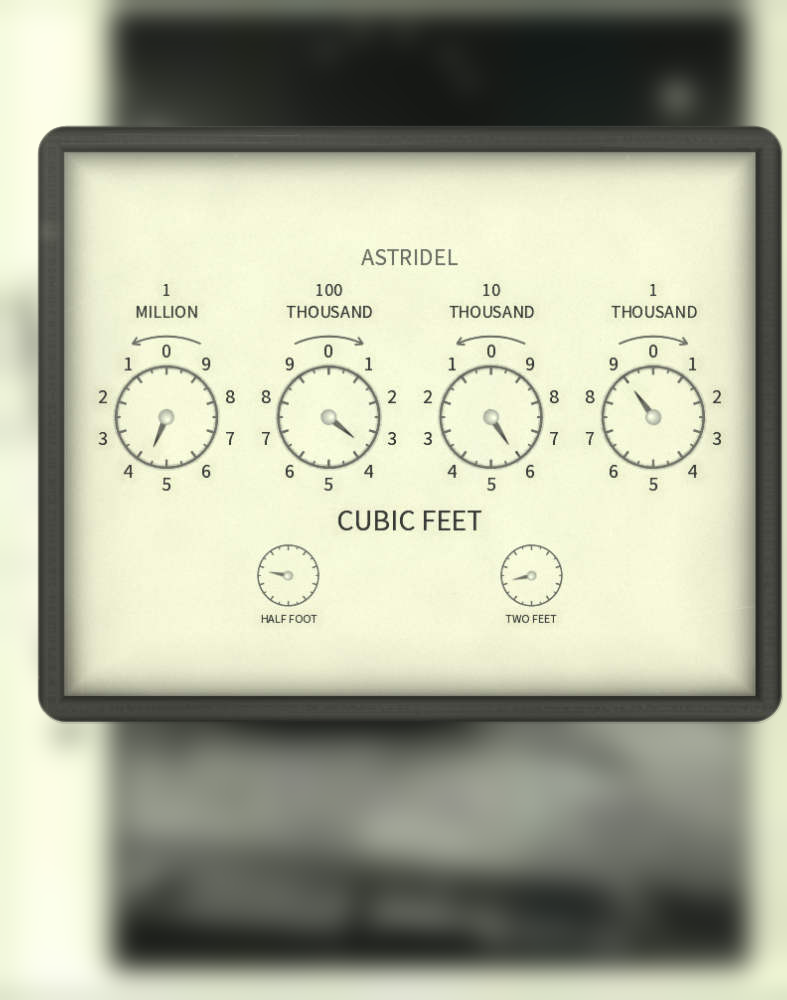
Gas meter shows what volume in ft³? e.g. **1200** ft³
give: **435900** ft³
